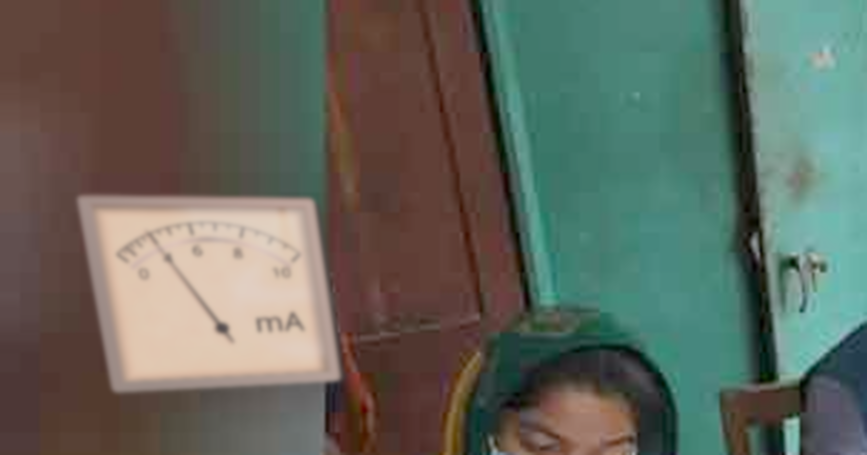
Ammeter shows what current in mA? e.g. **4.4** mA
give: **4** mA
